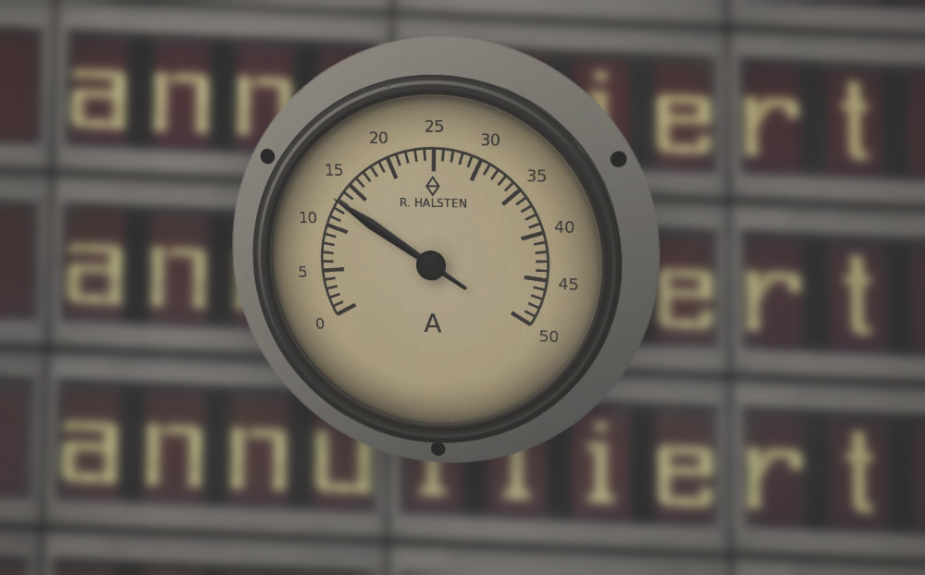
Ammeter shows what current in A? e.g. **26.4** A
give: **13** A
